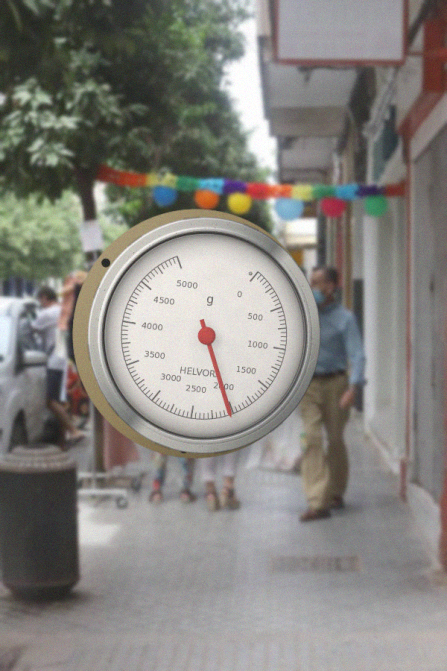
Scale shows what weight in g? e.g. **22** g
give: **2050** g
